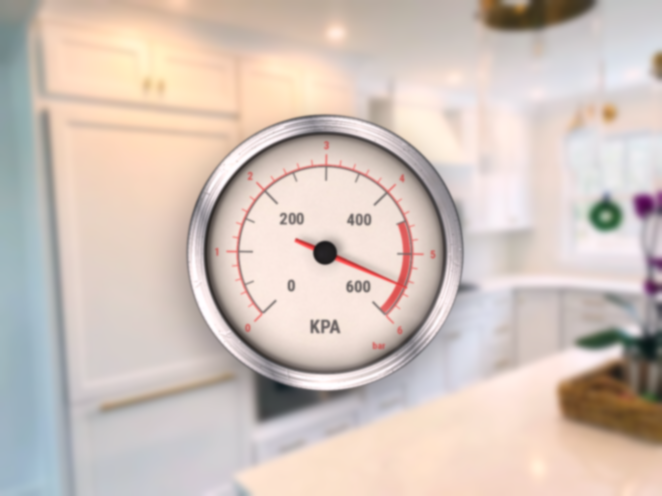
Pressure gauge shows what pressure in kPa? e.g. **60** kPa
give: **550** kPa
